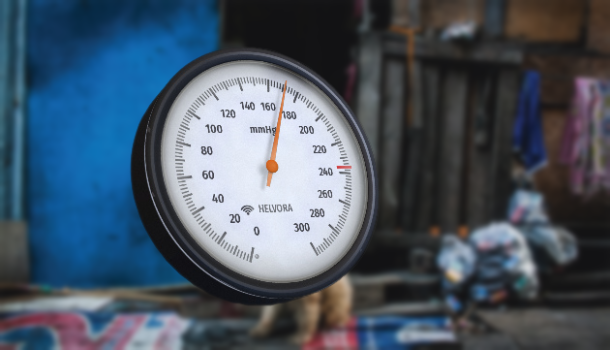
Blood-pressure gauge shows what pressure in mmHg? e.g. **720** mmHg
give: **170** mmHg
